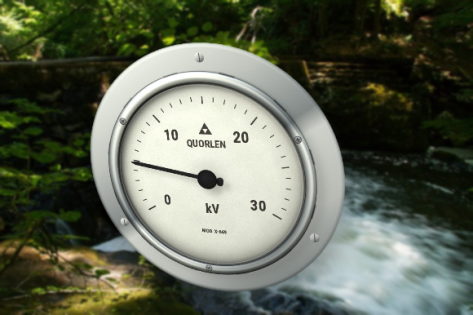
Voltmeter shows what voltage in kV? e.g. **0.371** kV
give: **5** kV
